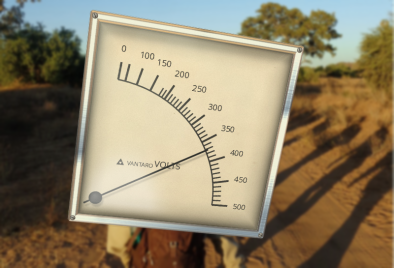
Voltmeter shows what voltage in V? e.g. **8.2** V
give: **370** V
